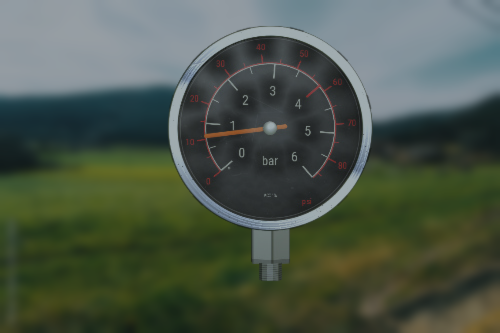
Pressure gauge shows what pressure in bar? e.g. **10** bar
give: **0.75** bar
